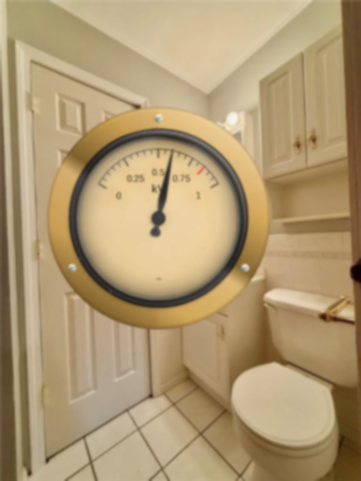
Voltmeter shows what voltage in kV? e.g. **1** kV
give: **0.6** kV
